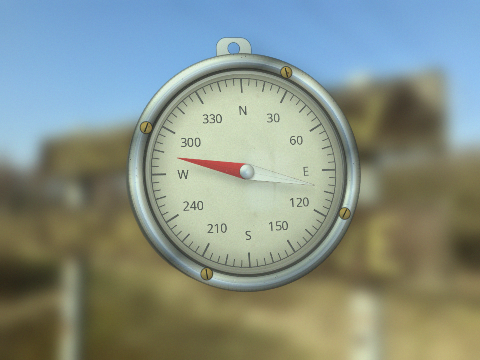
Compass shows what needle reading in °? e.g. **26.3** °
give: **282.5** °
